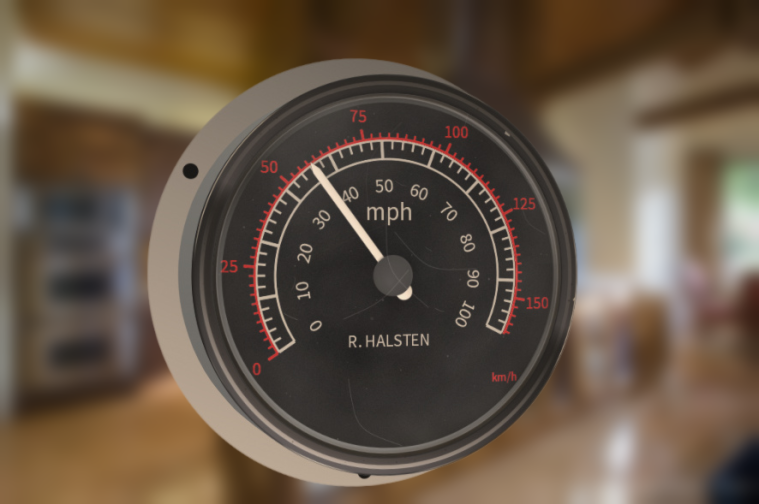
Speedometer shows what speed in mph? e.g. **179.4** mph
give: **36** mph
